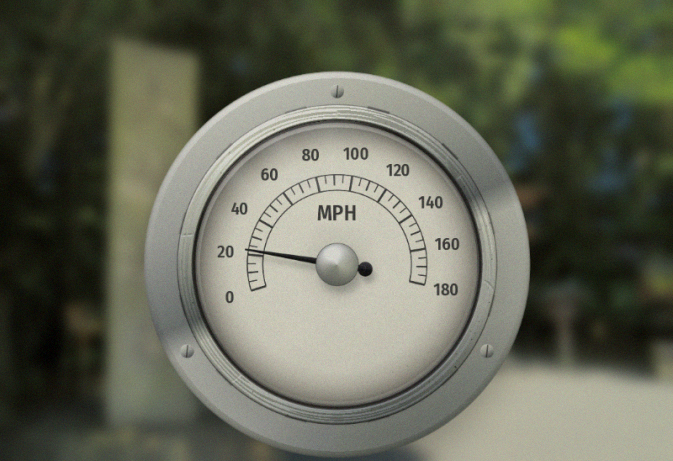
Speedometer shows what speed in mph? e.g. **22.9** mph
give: **22.5** mph
